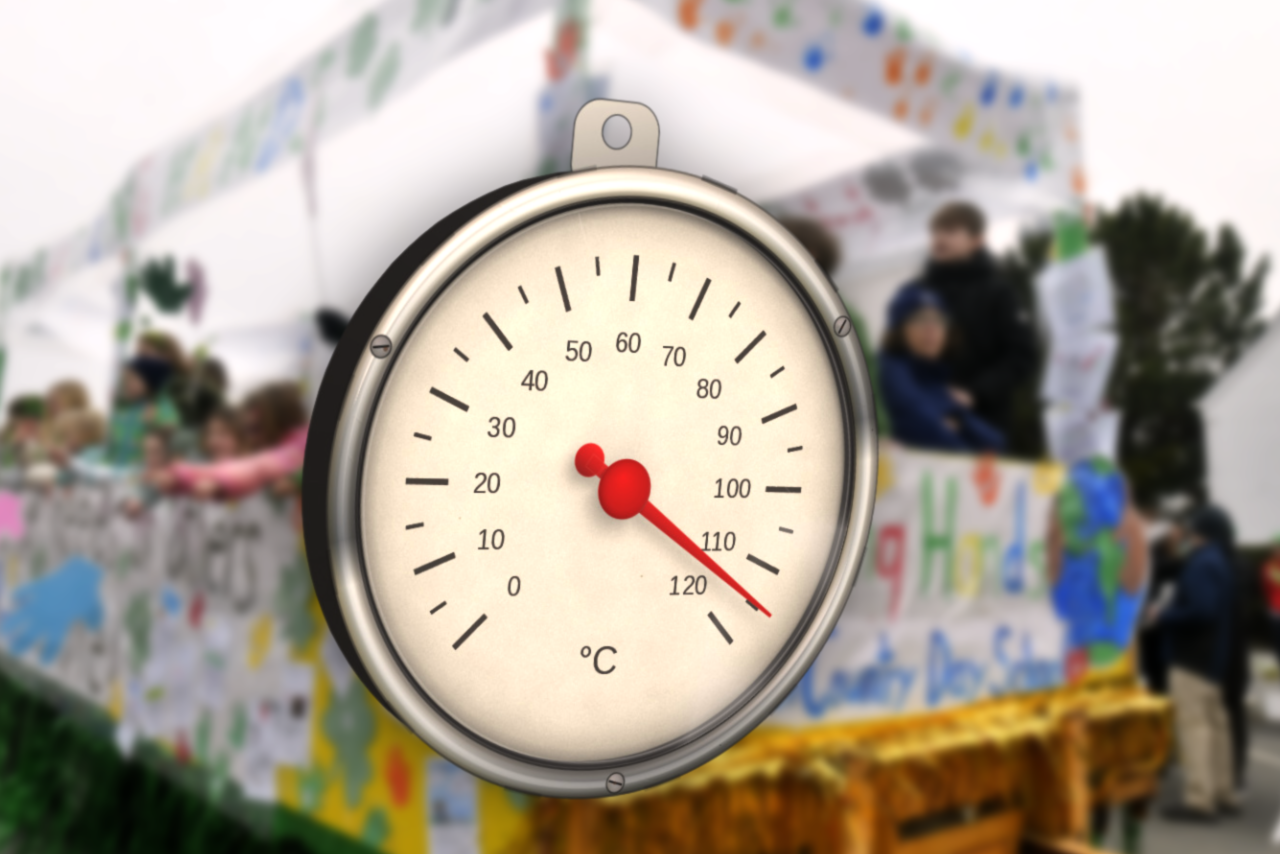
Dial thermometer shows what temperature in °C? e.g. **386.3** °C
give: **115** °C
